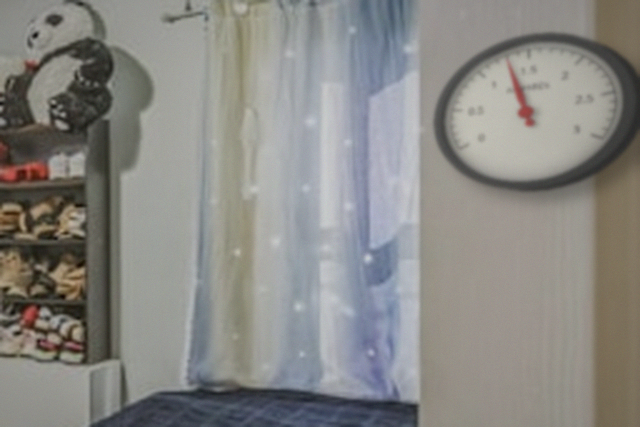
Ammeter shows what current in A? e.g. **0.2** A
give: **1.3** A
